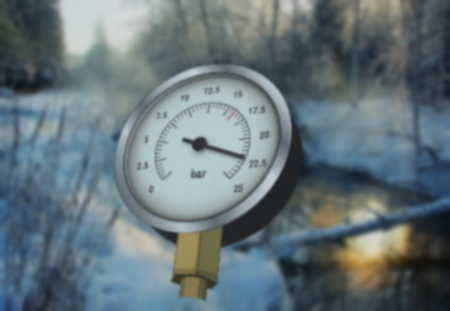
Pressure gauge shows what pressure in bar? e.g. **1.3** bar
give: **22.5** bar
